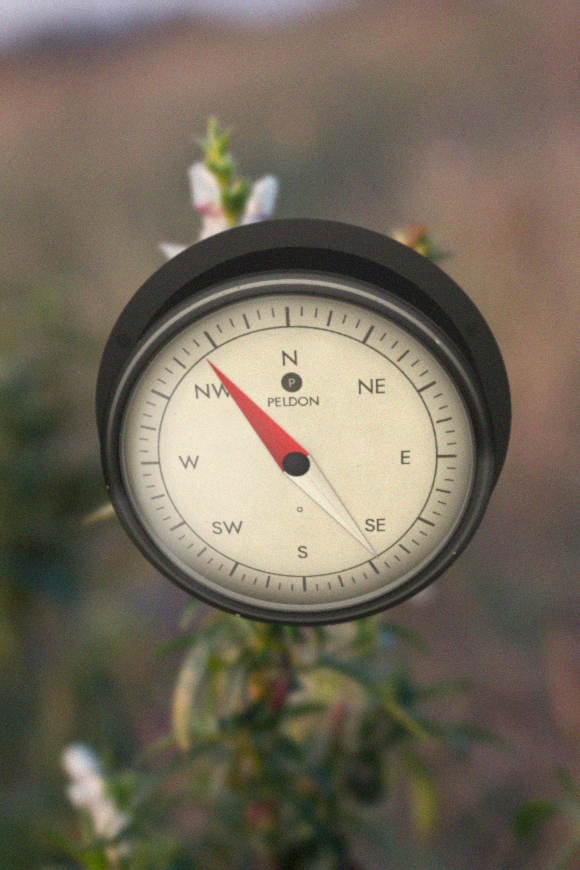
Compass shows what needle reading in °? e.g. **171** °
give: **325** °
